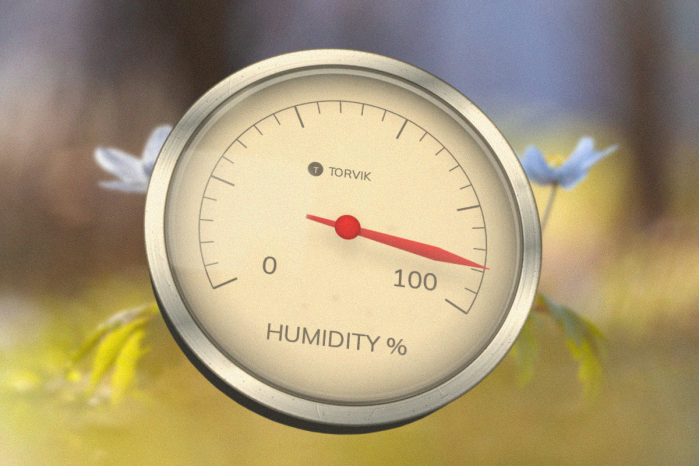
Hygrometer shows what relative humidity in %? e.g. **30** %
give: **92** %
